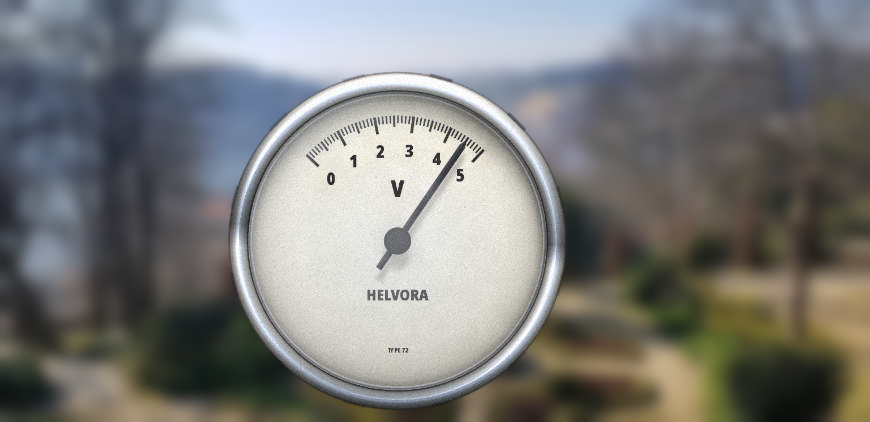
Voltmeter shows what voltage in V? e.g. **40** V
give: **4.5** V
